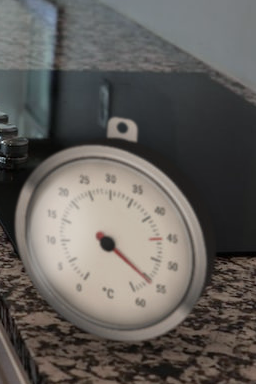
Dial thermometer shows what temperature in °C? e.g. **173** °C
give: **55** °C
